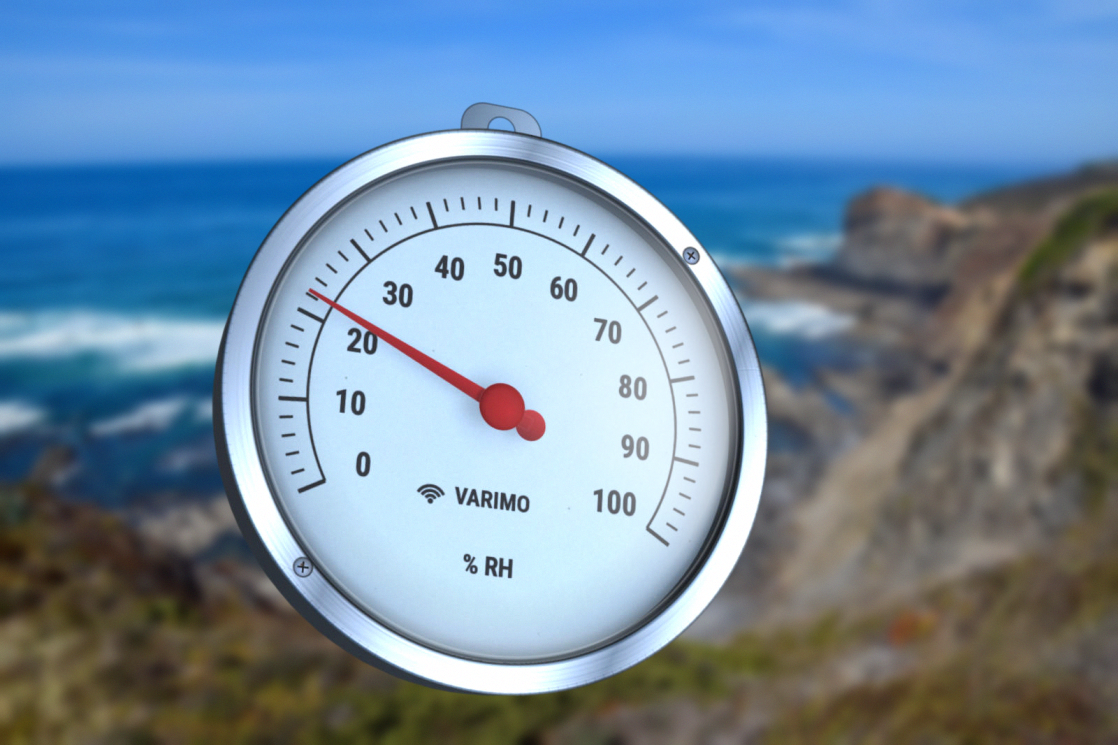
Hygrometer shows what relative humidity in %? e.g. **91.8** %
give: **22** %
